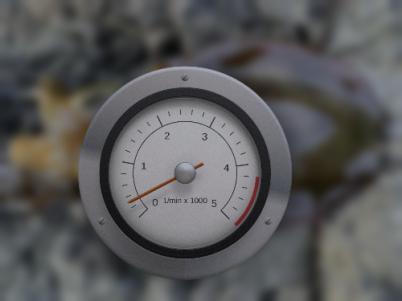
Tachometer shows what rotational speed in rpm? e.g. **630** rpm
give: **300** rpm
